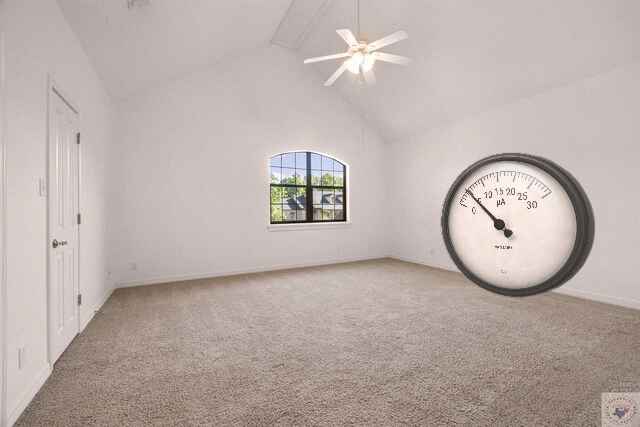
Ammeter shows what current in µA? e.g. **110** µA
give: **5** µA
